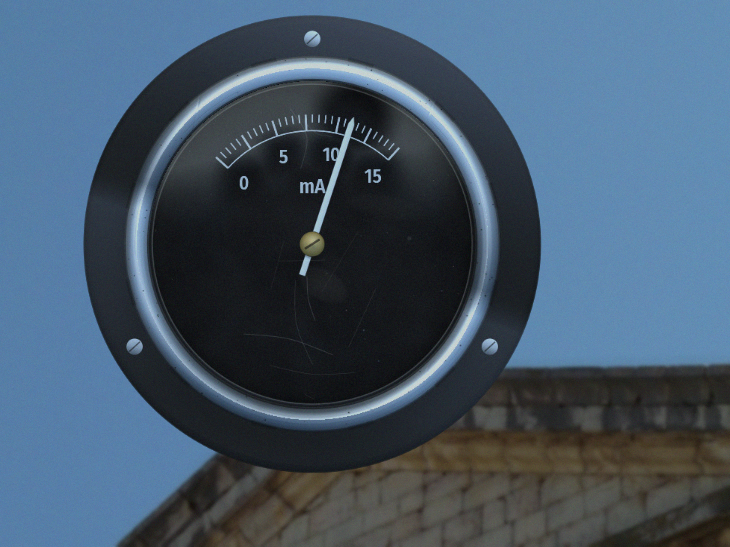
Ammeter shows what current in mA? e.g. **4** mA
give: **11** mA
